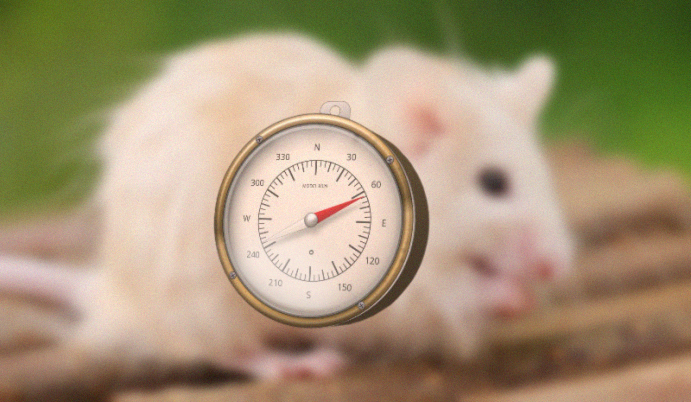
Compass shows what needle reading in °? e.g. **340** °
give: **65** °
